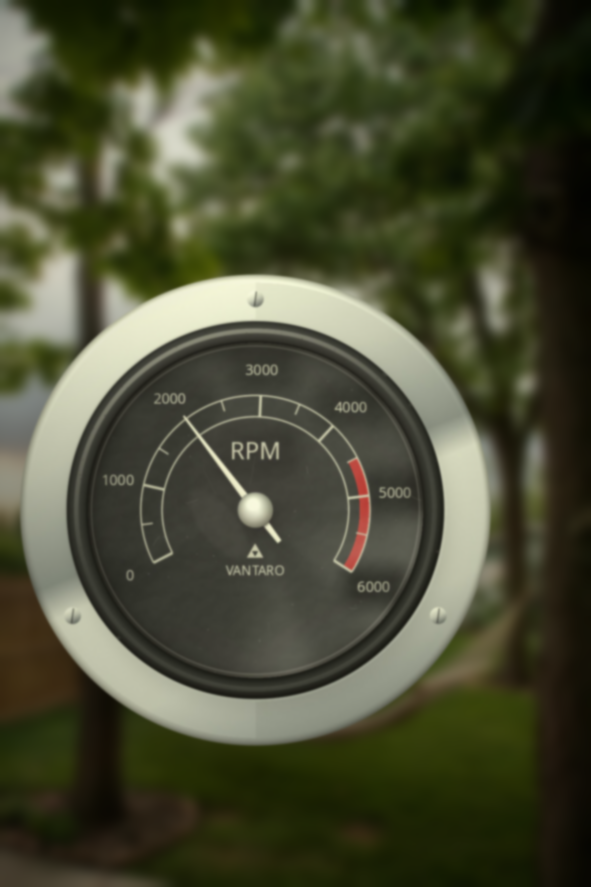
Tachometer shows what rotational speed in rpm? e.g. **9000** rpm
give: **2000** rpm
